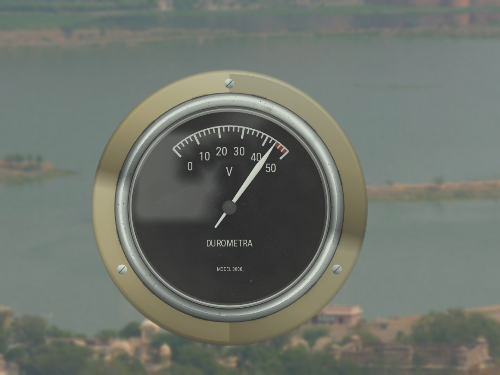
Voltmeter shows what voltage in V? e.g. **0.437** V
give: **44** V
